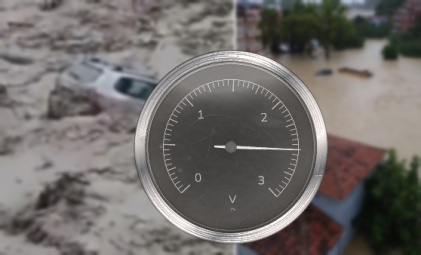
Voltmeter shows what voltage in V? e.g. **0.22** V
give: **2.5** V
